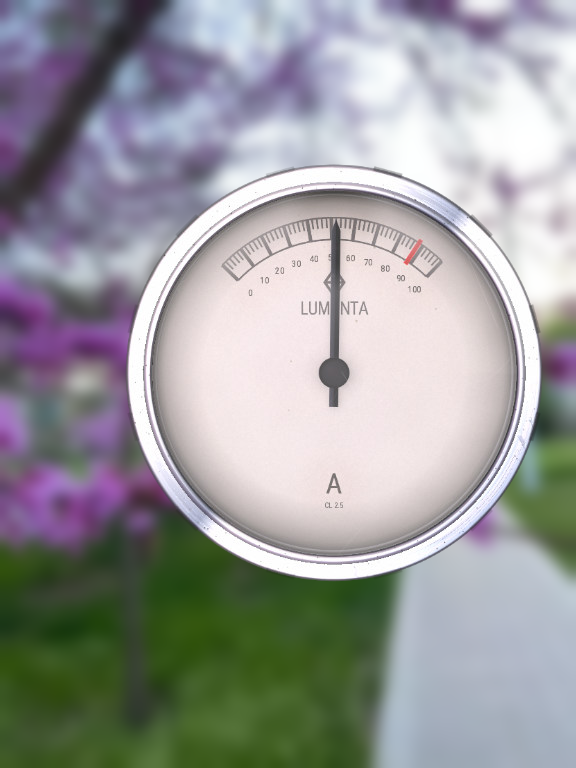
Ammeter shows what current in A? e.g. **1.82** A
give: **52** A
